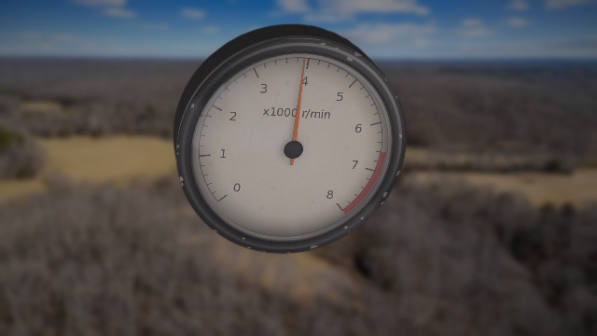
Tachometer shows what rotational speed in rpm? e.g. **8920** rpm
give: **3900** rpm
